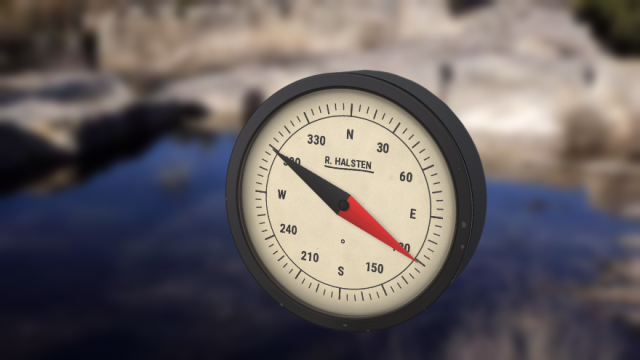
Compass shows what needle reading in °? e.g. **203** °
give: **120** °
